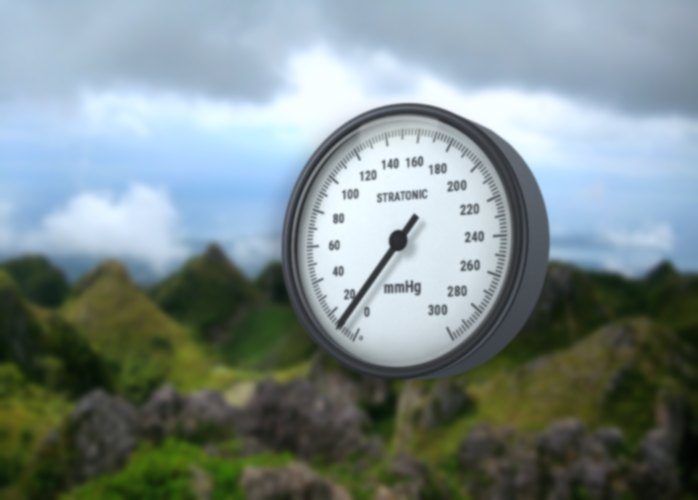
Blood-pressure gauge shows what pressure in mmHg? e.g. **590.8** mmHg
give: **10** mmHg
